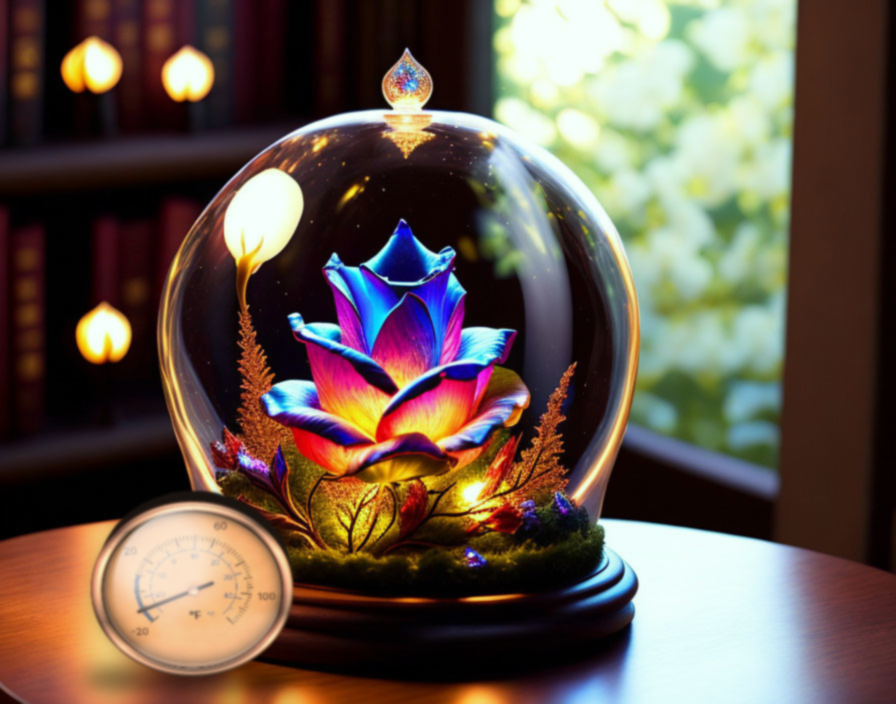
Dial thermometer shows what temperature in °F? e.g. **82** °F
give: **-10** °F
